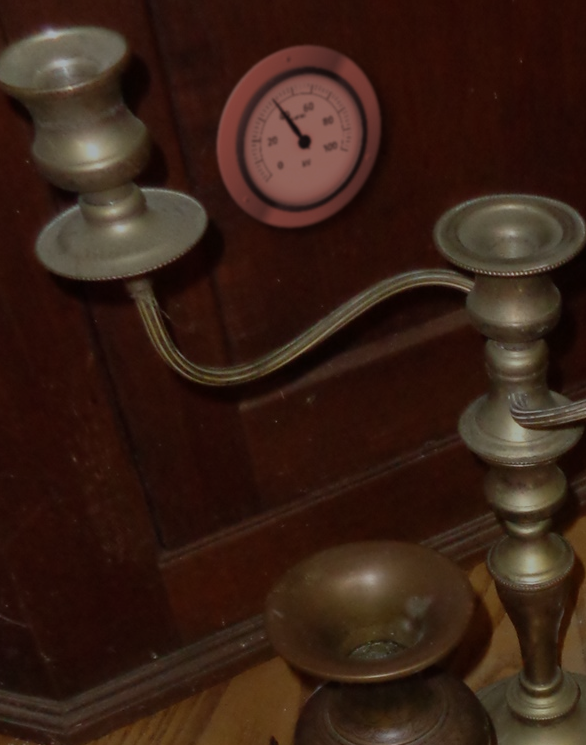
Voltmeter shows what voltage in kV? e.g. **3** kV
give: **40** kV
